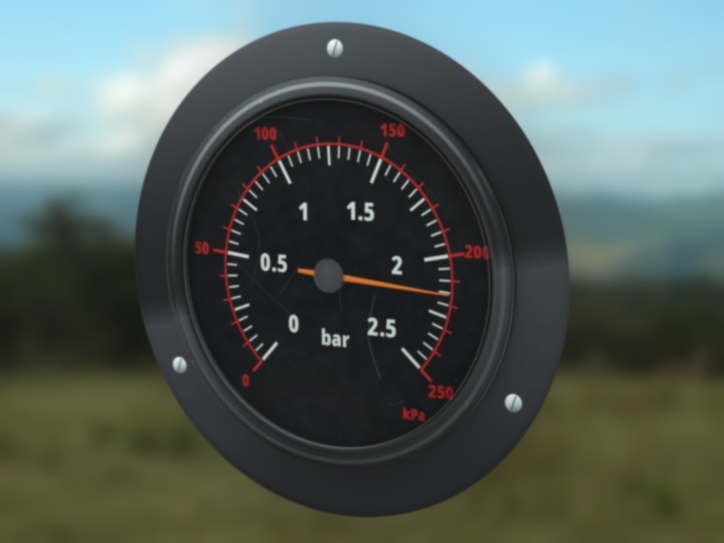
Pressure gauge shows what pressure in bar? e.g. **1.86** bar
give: **2.15** bar
